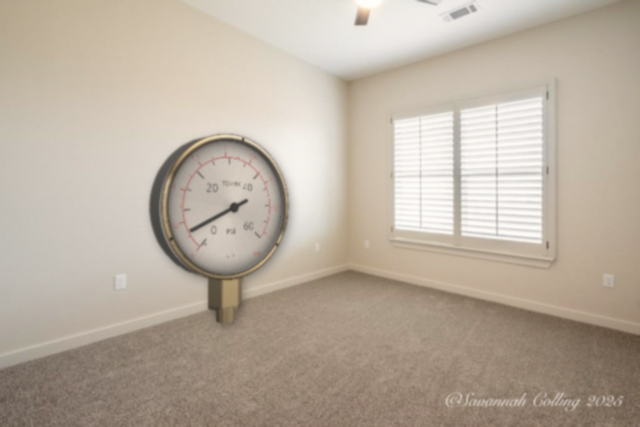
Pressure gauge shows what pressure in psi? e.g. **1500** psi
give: **5** psi
